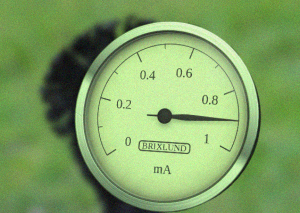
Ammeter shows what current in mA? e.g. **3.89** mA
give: **0.9** mA
